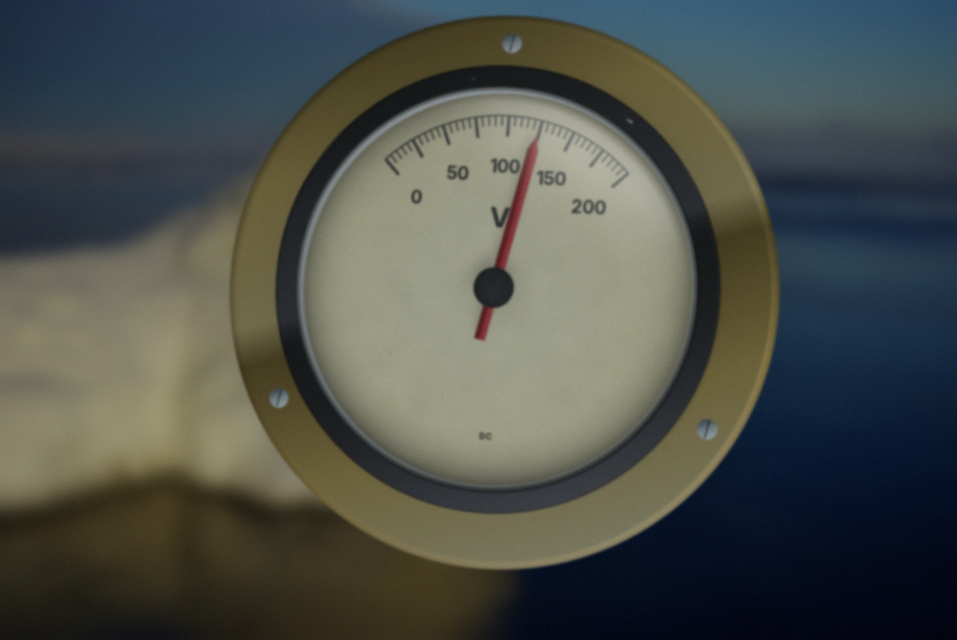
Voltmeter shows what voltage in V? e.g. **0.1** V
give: **125** V
